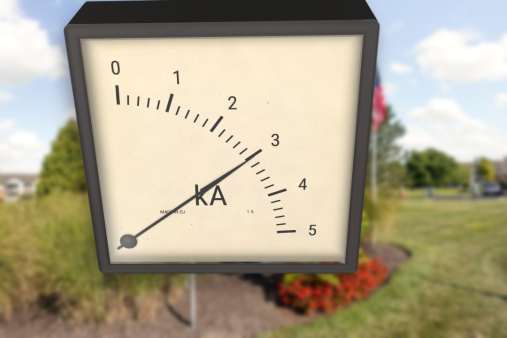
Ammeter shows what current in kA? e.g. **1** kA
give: **3** kA
